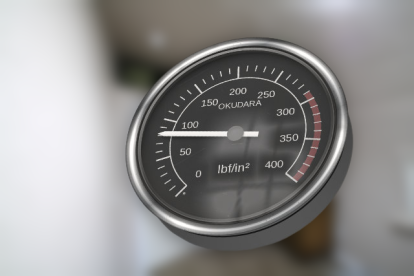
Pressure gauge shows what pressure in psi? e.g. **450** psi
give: **80** psi
